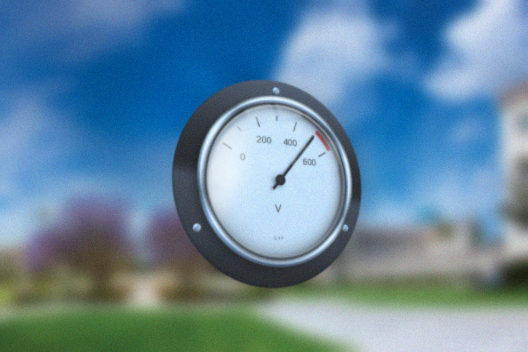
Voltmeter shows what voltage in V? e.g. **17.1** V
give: **500** V
